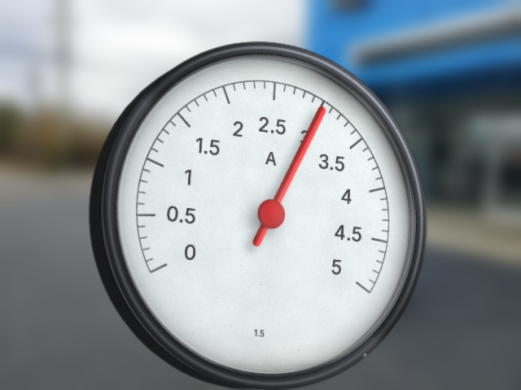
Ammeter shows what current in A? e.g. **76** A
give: **3** A
